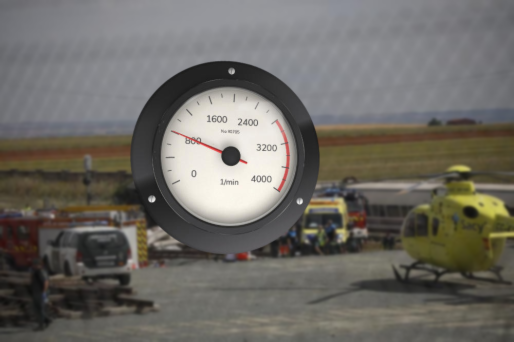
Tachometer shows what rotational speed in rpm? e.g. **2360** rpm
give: **800** rpm
